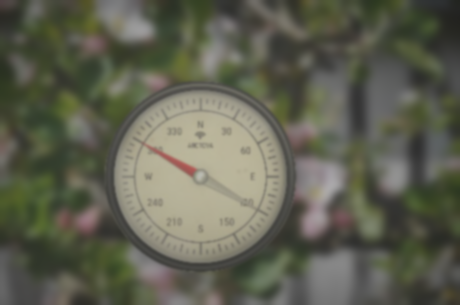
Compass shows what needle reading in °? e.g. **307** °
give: **300** °
